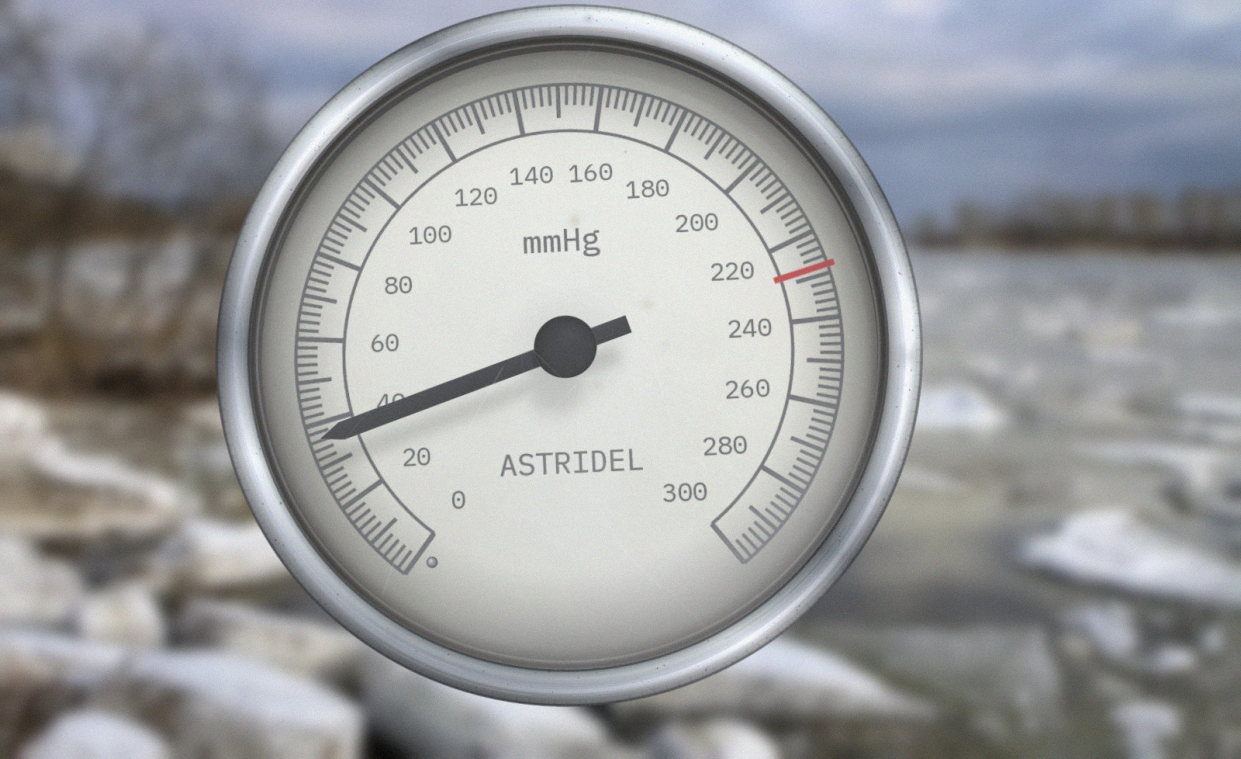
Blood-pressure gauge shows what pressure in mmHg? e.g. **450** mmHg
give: **36** mmHg
